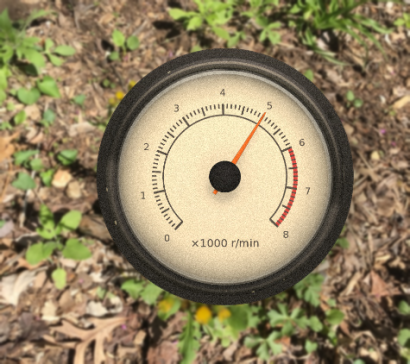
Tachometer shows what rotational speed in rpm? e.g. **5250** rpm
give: **5000** rpm
